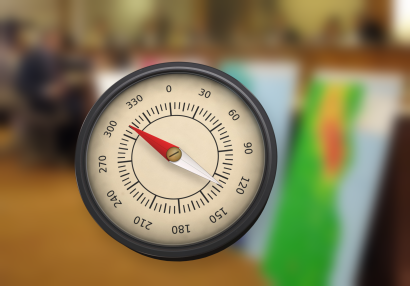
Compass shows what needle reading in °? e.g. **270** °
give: **310** °
